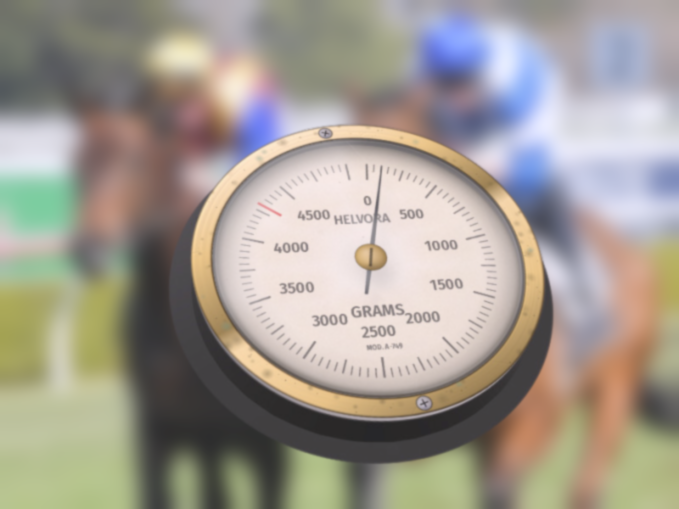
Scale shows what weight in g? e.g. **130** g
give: **100** g
